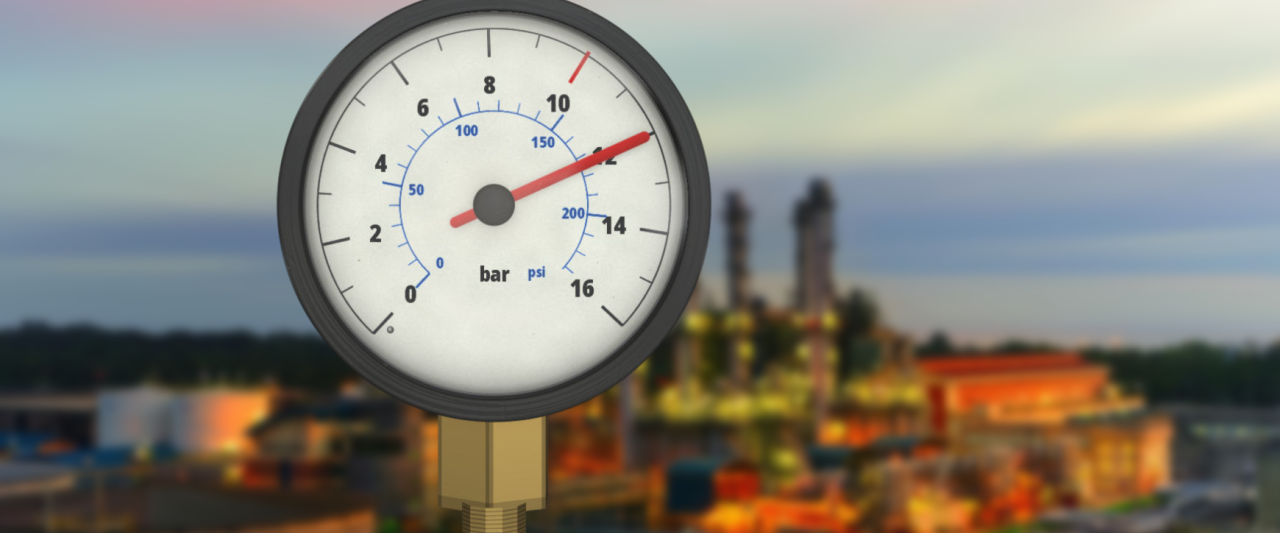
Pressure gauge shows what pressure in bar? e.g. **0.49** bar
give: **12** bar
